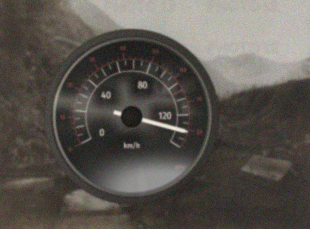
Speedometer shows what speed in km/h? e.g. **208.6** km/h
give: **130** km/h
